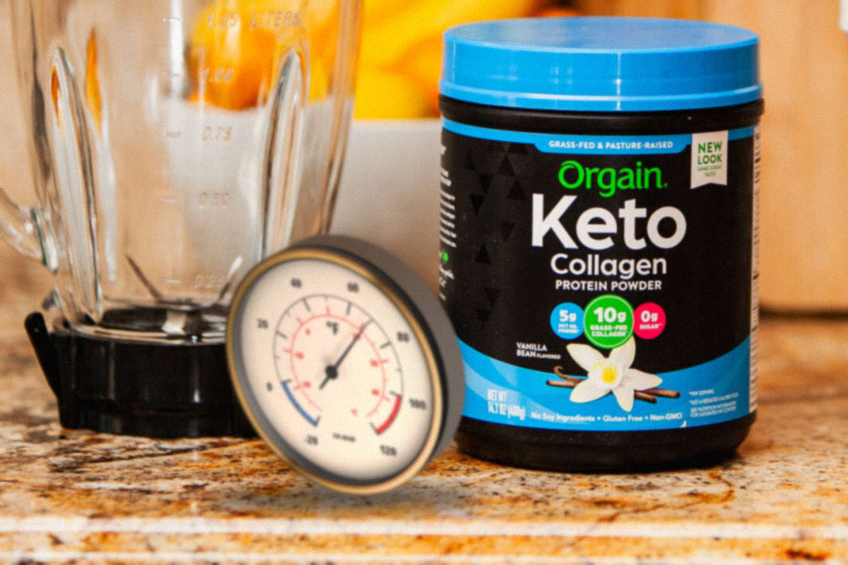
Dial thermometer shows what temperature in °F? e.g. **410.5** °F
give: **70** °F
